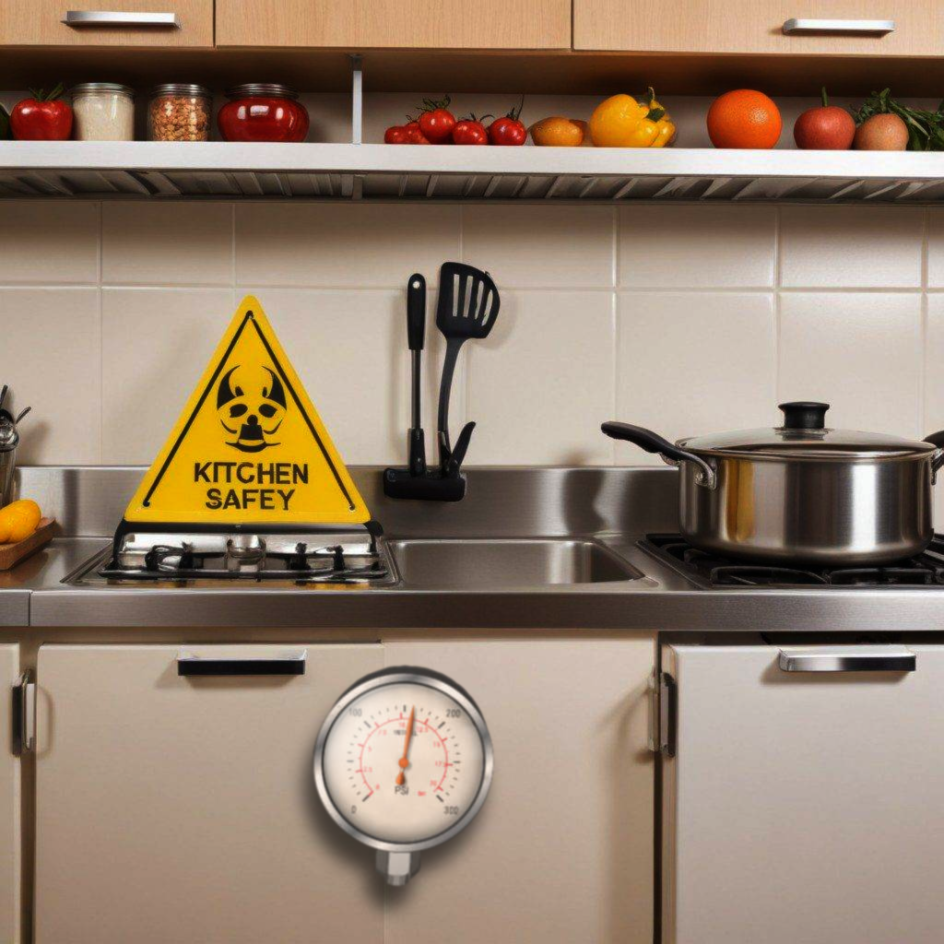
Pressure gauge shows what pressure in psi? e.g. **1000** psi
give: **160** psi
